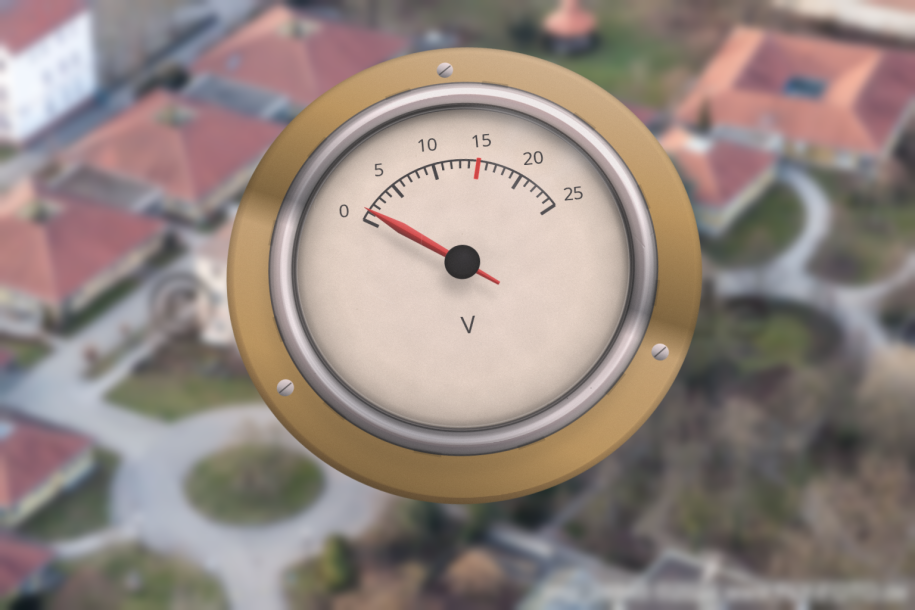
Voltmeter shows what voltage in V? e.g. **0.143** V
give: **1** V
